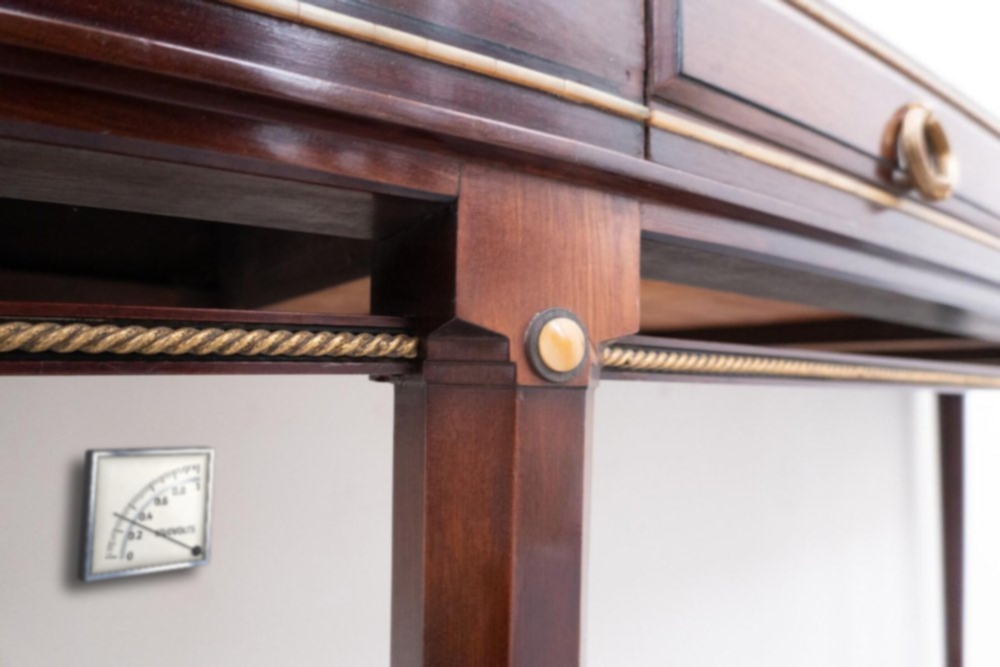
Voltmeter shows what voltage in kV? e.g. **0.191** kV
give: **0.3** kV
